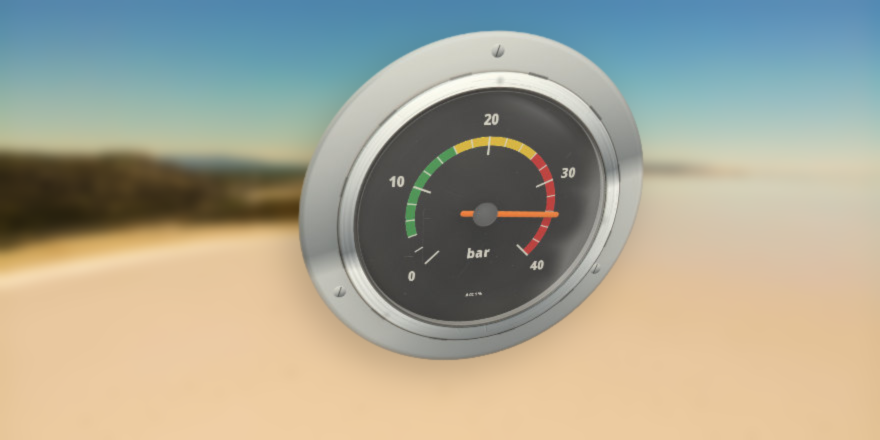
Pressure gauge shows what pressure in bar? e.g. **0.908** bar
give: **34** bar
